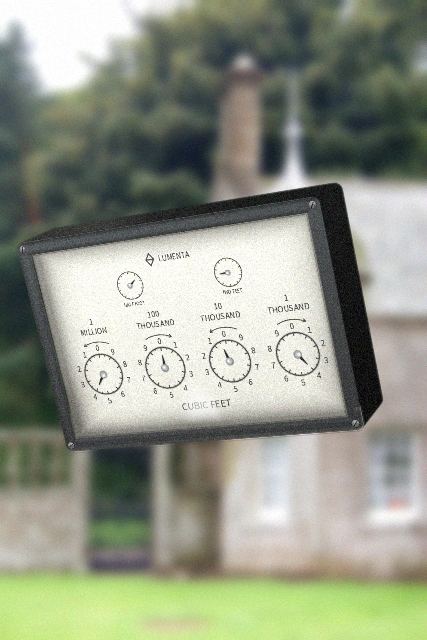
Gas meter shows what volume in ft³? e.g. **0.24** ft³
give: **400400** ft³
